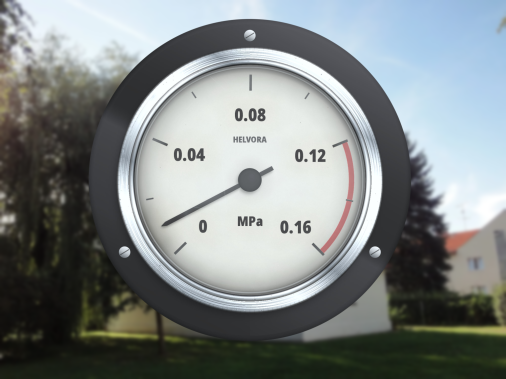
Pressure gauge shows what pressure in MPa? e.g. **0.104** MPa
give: **0.01** MPa
